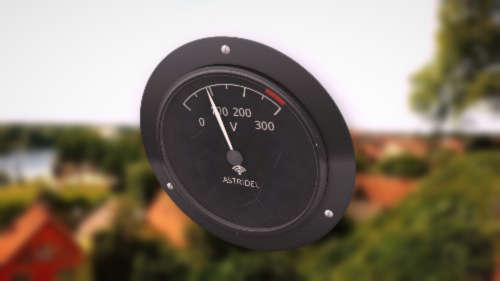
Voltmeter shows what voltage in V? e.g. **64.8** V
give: **100** V
